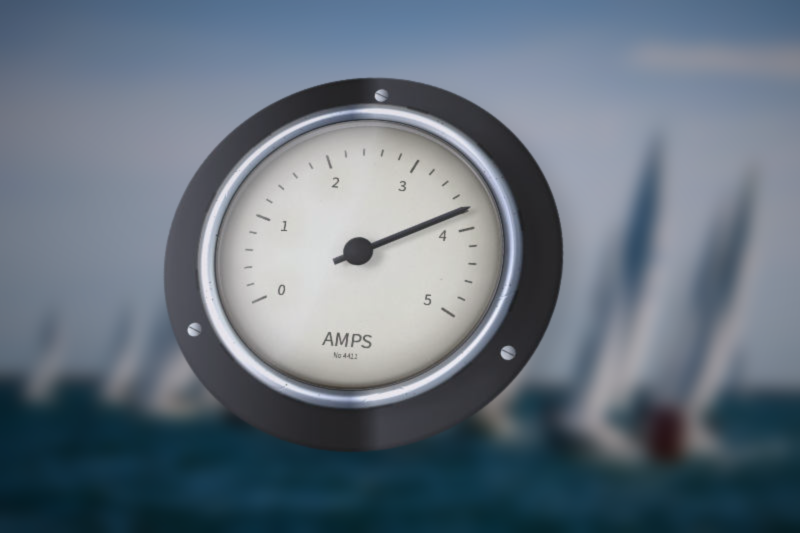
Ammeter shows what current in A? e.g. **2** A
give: **3.8** A
